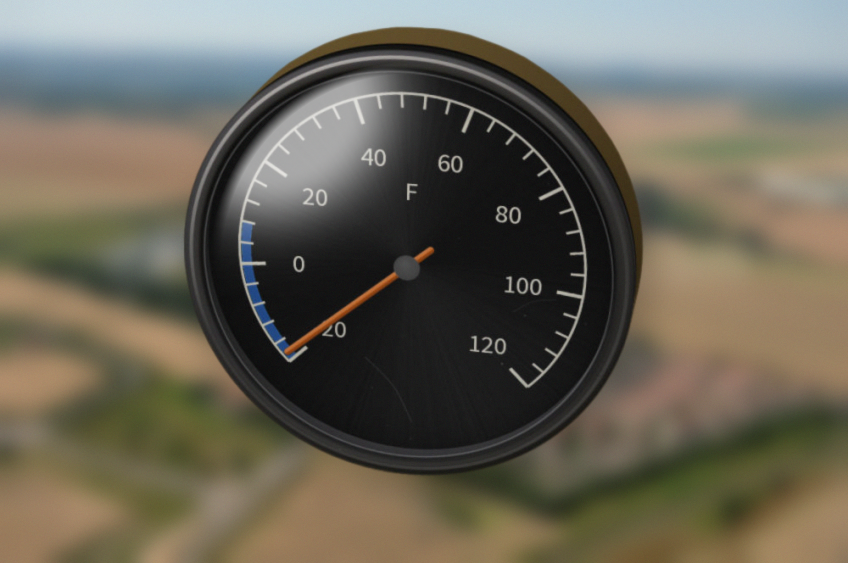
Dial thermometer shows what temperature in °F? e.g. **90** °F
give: **-18** °F
